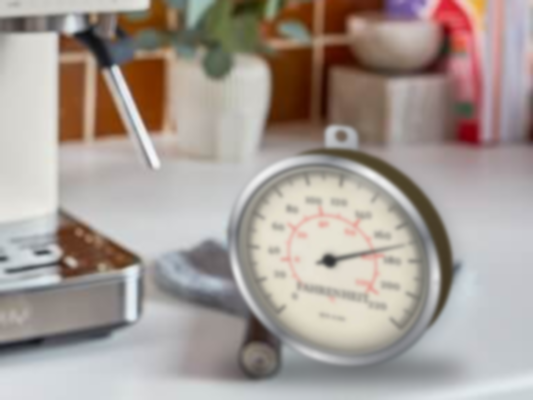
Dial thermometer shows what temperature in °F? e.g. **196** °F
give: **170** °F
